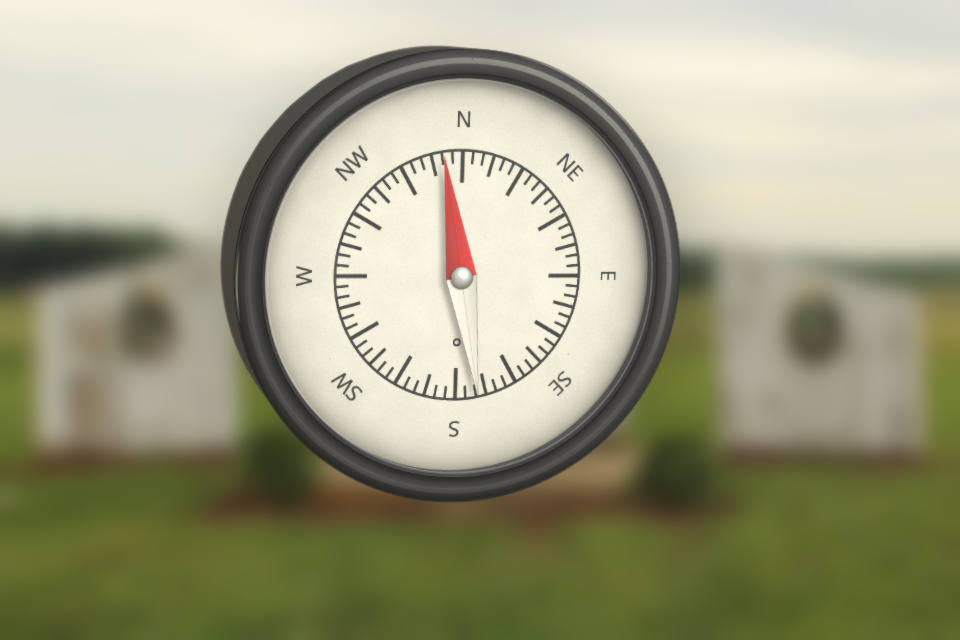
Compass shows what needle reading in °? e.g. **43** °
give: **350** °
